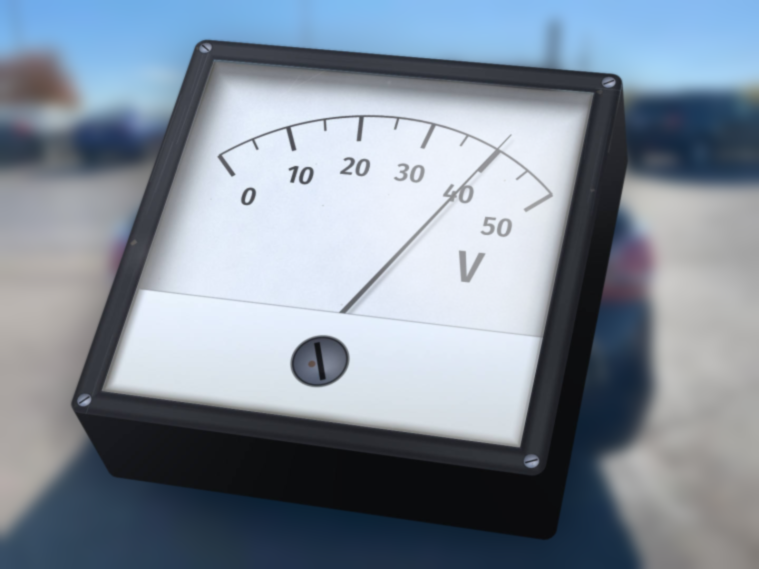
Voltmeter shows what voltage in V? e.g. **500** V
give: **40** V
